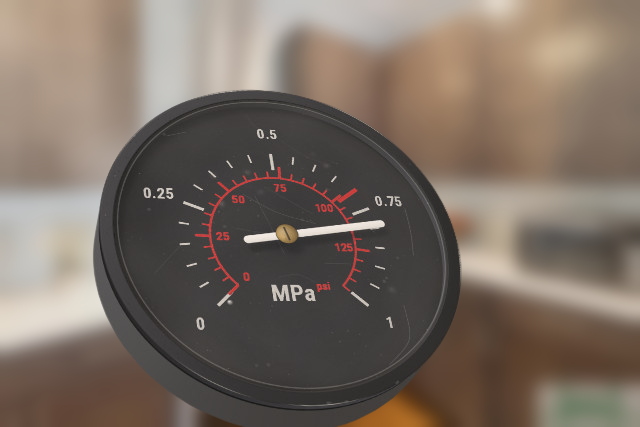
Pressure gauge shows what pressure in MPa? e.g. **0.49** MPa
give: **0.8** MPa
